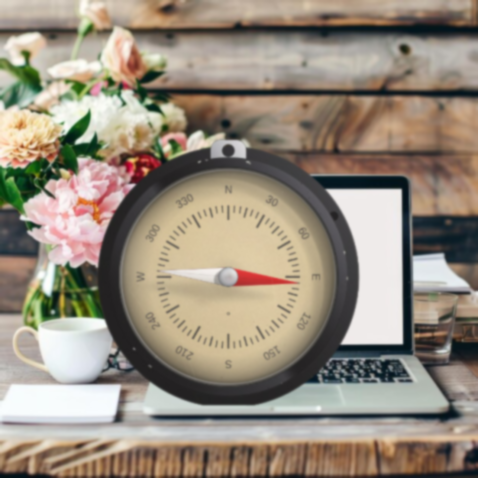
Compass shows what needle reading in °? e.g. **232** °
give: **95** °
